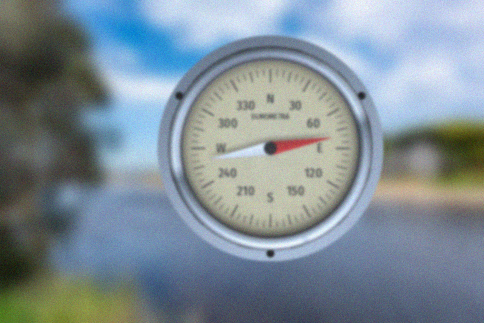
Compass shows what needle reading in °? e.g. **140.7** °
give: **80** °
